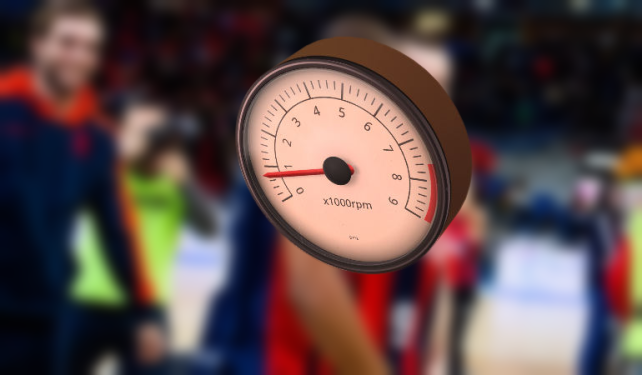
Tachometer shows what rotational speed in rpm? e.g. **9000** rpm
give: **800** rpm
